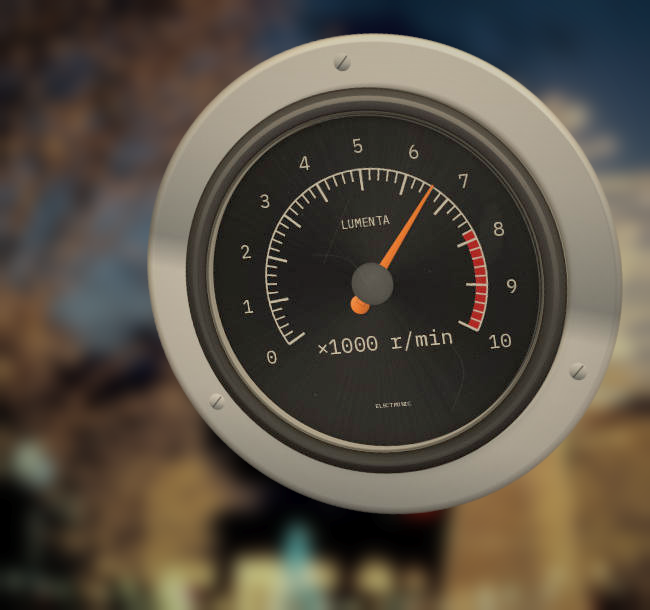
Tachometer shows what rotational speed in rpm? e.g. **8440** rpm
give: **6600** rpm
